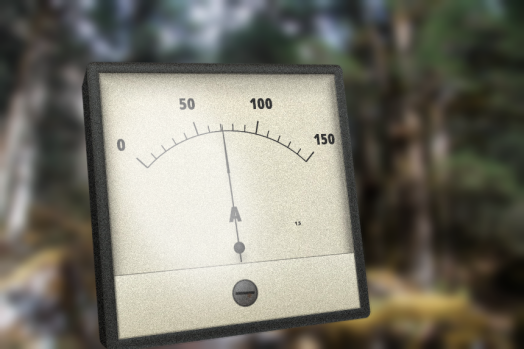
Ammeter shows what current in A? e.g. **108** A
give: **70** A
